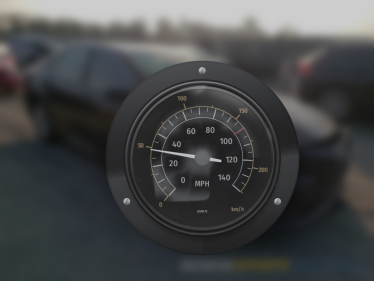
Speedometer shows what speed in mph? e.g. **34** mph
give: **30** mph
